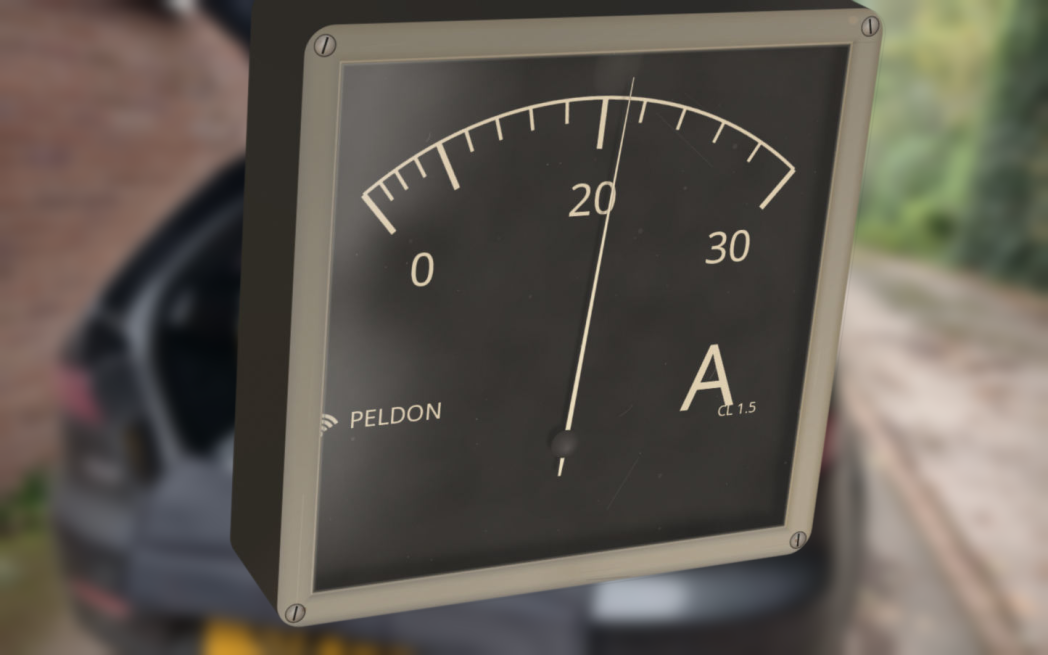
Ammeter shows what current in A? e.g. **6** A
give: **21** A
